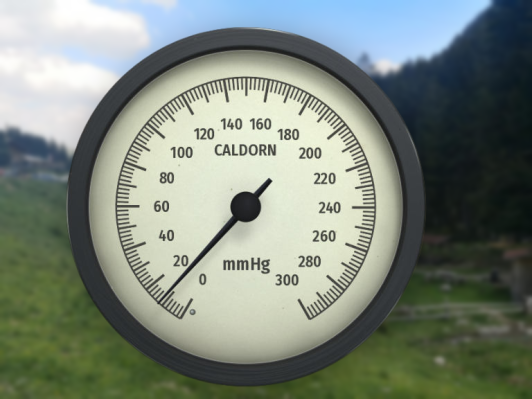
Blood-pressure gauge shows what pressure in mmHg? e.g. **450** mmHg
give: **12** mmHg
